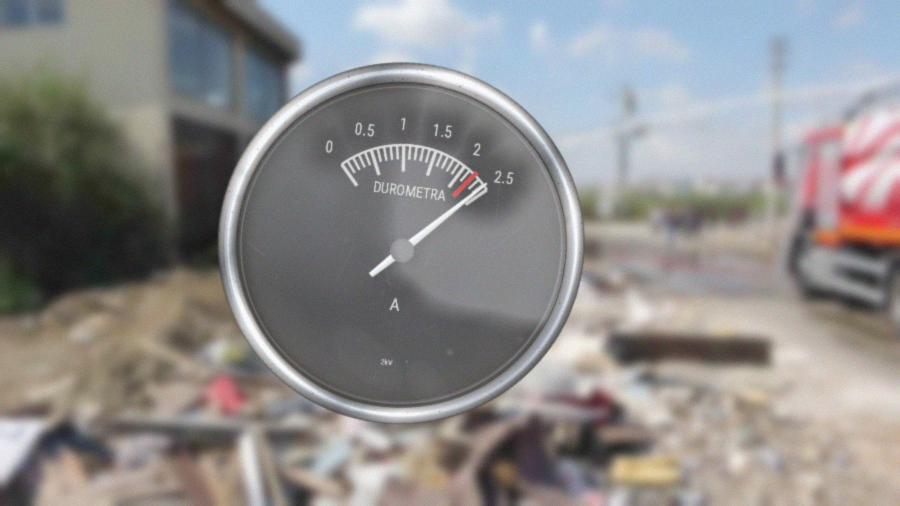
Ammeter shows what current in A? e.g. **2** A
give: **2.4** A
